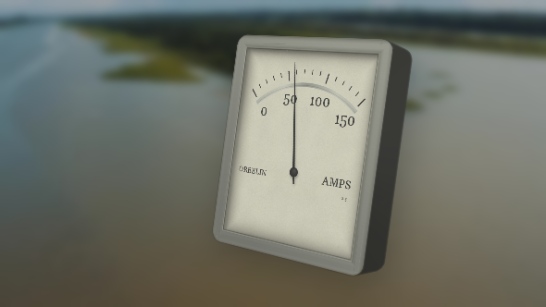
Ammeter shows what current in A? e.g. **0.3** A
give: **60** A
